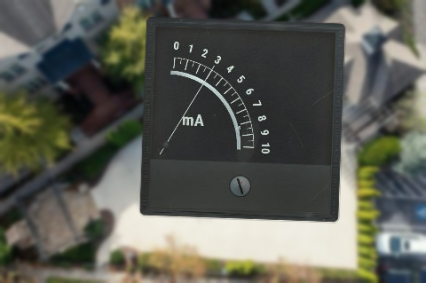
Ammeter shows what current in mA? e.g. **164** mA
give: **3** mA
